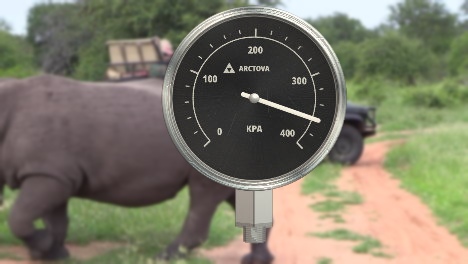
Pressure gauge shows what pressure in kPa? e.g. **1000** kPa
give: **360** kPa
